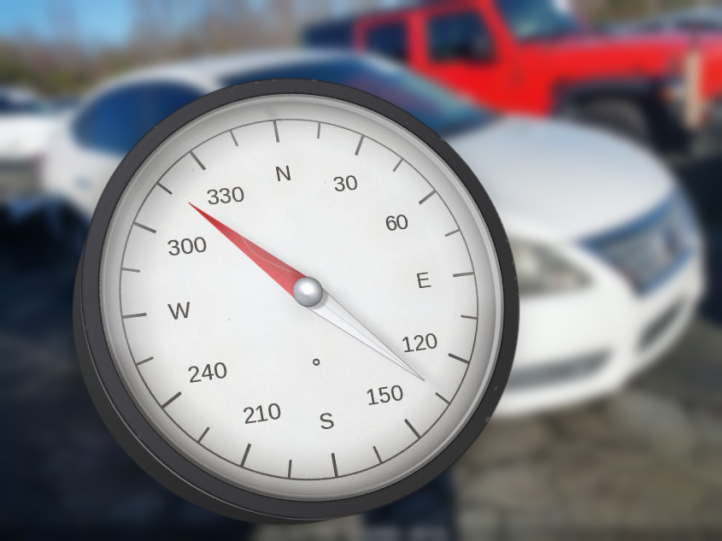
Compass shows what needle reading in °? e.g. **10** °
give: **315** °
